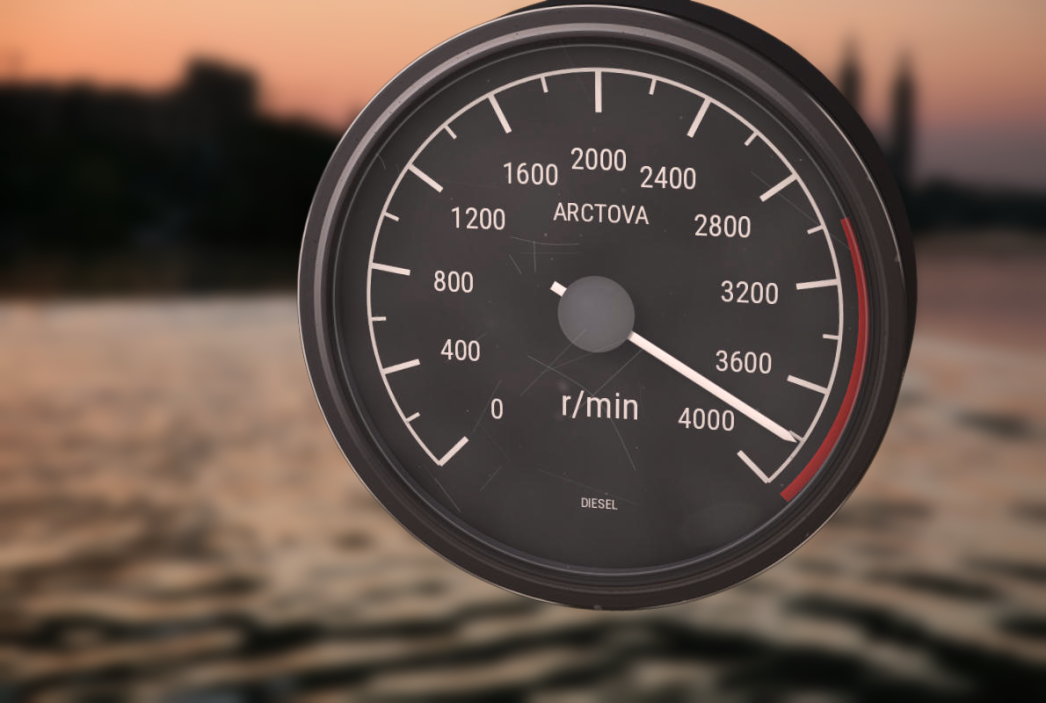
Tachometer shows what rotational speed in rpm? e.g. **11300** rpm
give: **3800** rpm
